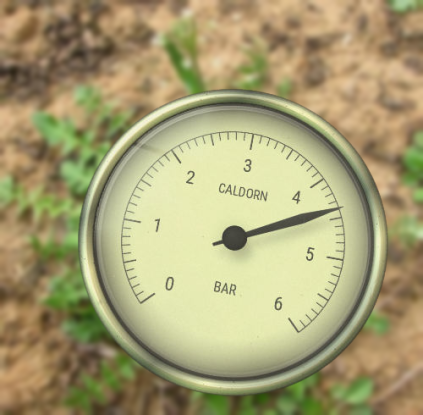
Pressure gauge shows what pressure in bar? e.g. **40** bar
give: **4.4** bar
